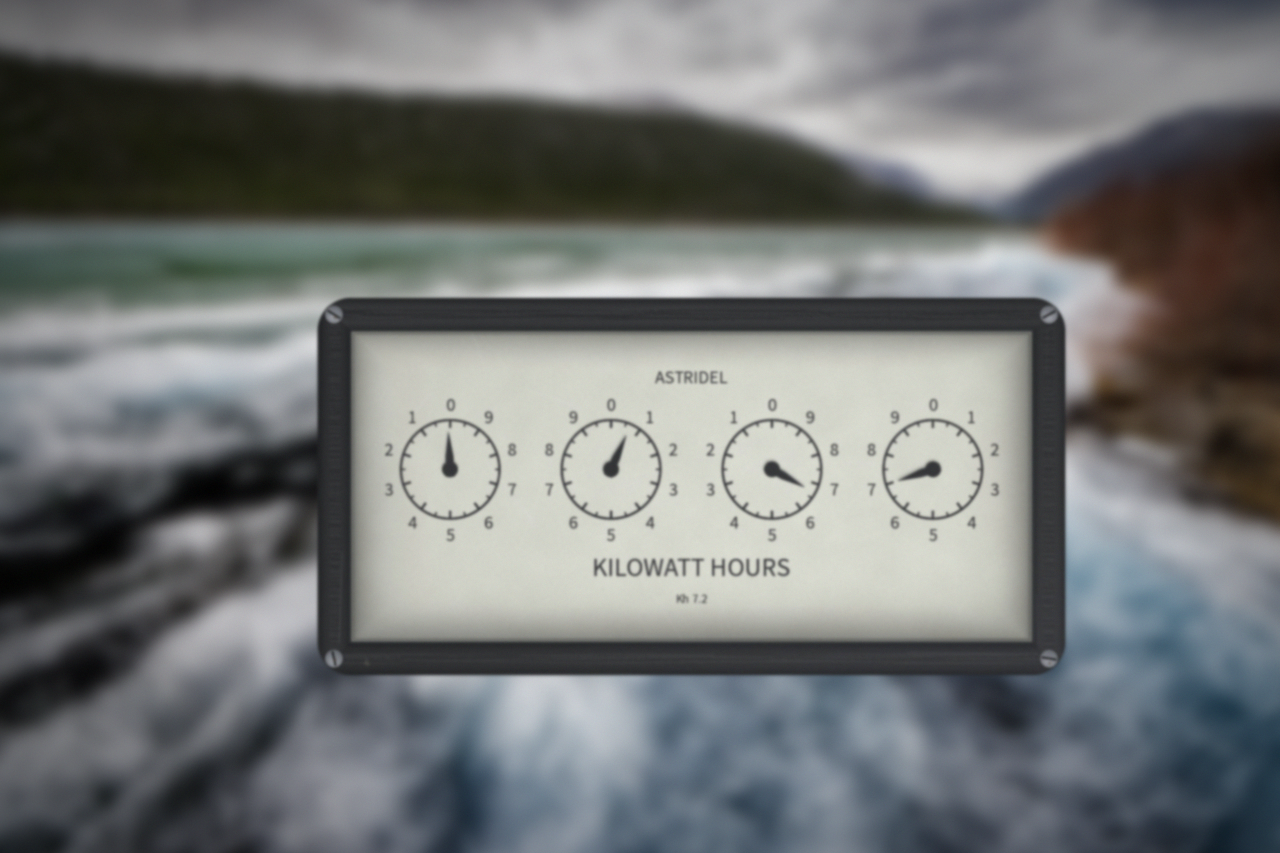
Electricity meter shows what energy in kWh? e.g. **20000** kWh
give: **67** kWh
